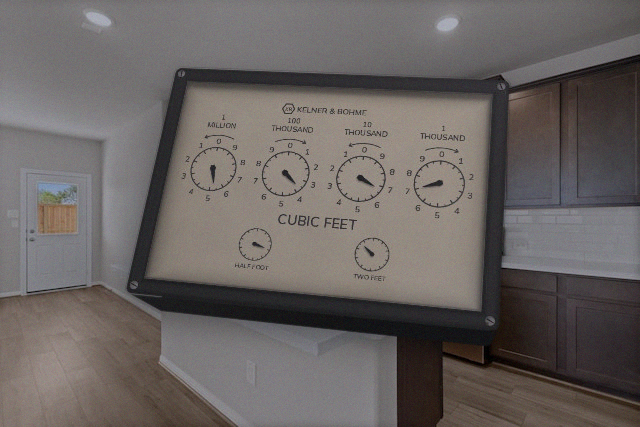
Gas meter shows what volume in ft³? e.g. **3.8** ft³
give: **536700** ft³
